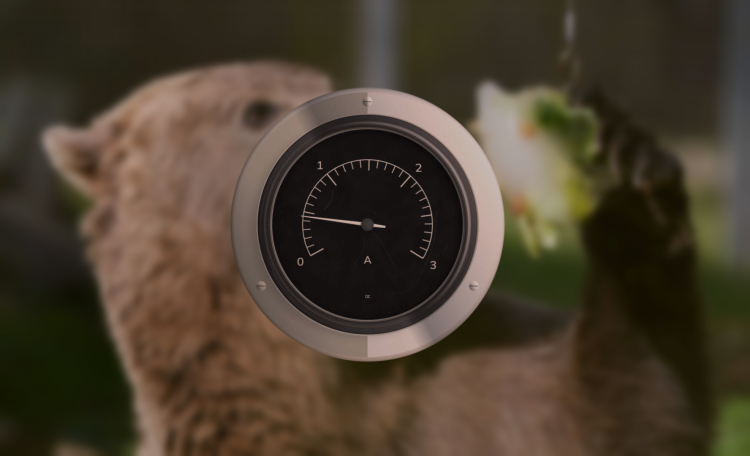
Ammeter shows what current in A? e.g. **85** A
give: **0.45** A
